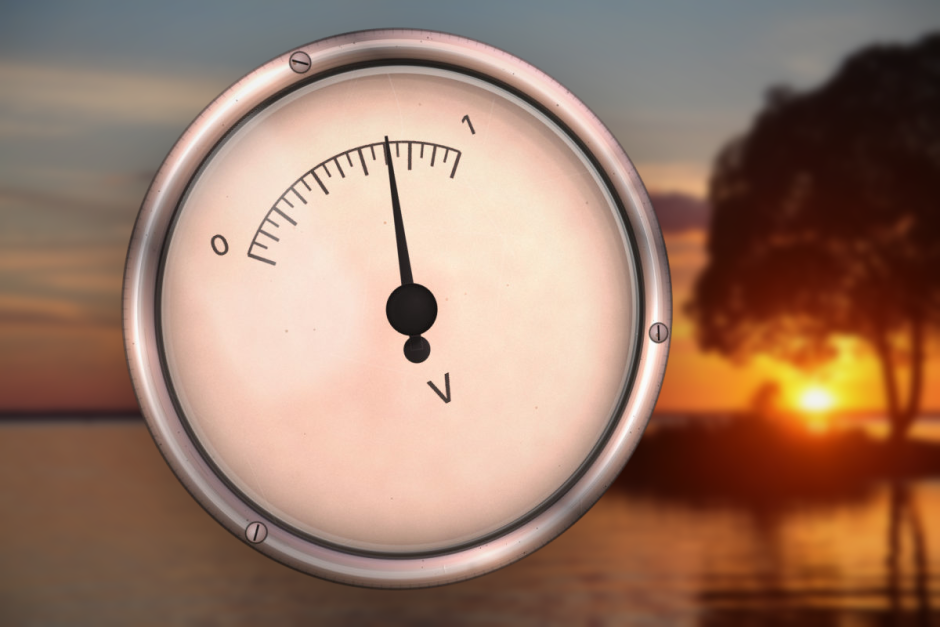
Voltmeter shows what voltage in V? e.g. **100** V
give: **0.7** V
